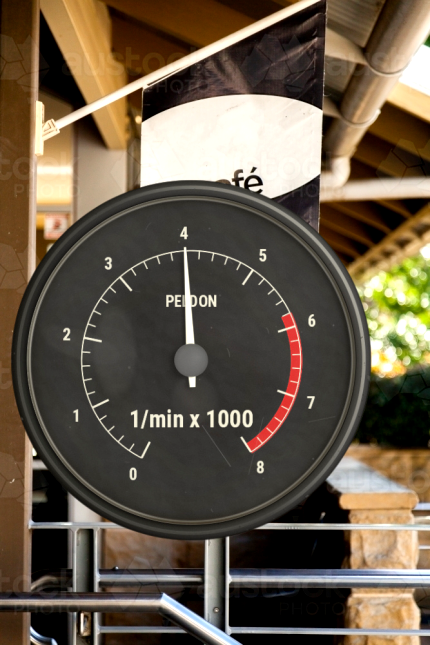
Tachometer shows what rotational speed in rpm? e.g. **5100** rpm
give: **4000** rpm
